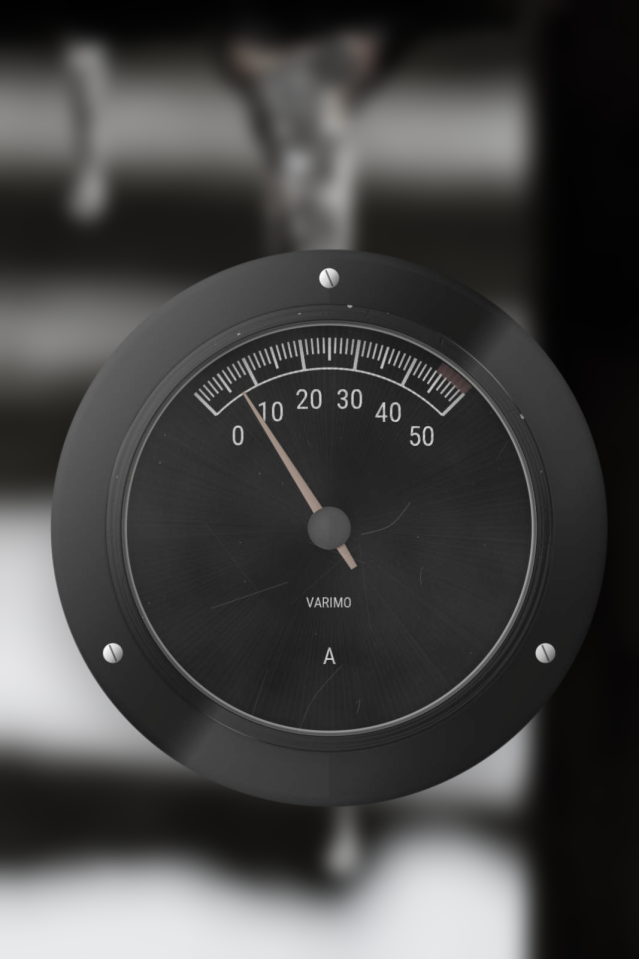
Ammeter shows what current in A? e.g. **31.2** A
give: **7** A
